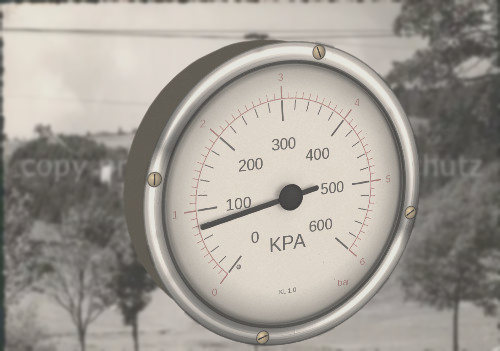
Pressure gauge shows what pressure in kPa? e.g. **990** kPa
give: **80** kPa
